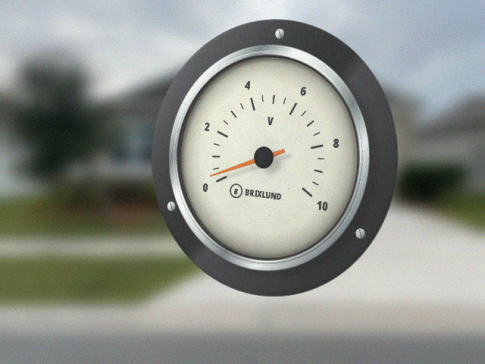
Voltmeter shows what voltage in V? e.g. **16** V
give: **0.25** V
